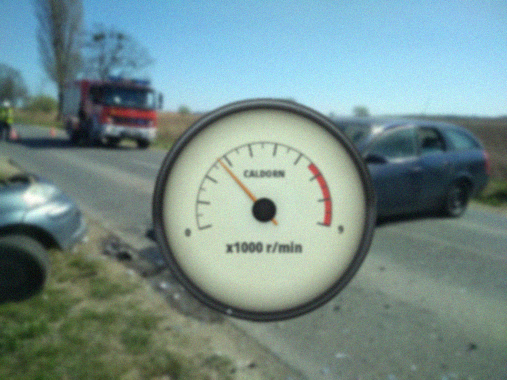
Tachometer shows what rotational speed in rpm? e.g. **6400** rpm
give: **2750** rpm
